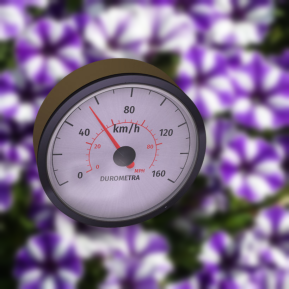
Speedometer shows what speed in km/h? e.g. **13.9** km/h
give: **55** km/h
